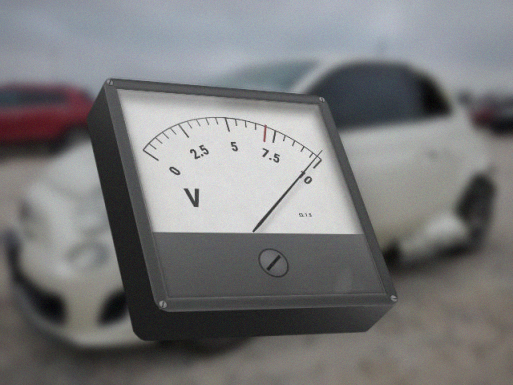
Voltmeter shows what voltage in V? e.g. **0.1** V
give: **9.75** V
